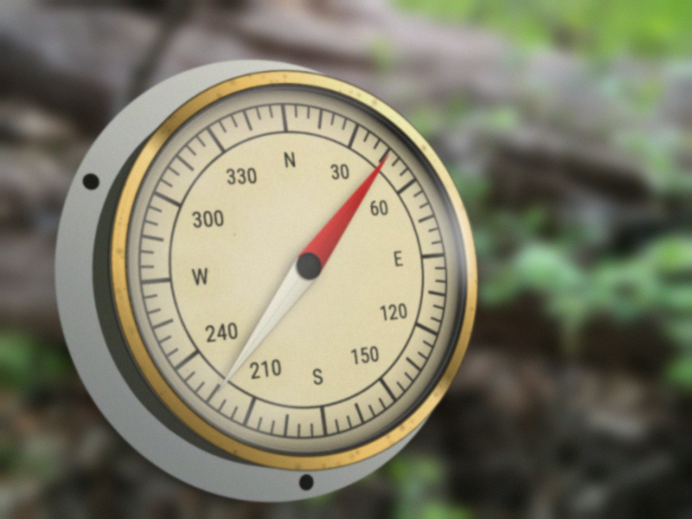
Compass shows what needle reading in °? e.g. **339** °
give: **45** °
